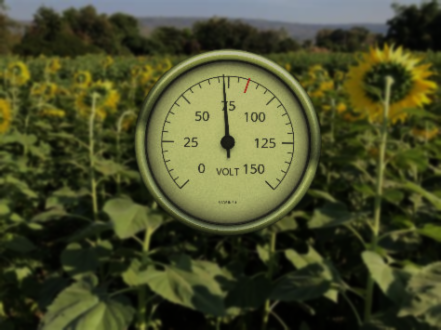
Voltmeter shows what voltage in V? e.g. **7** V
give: **72.5** V
